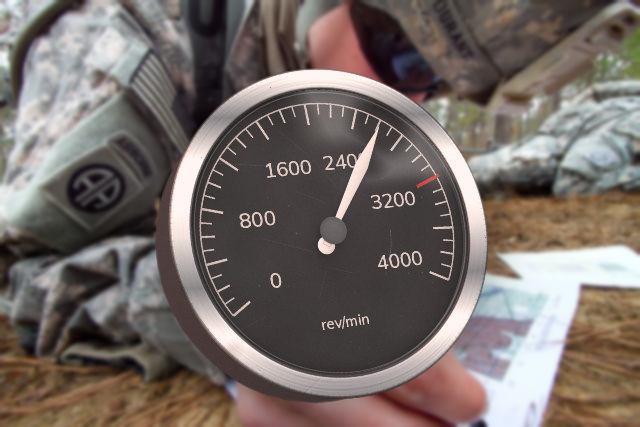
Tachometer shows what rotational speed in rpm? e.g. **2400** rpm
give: **2600** rpm
